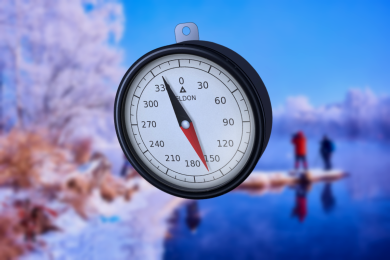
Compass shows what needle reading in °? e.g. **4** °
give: **160** °
